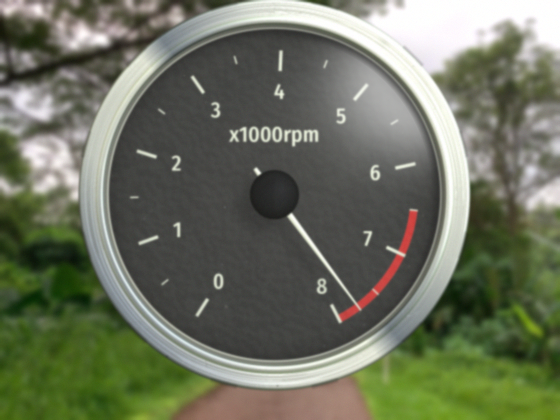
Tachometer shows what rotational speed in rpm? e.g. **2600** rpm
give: **7750** rpm
